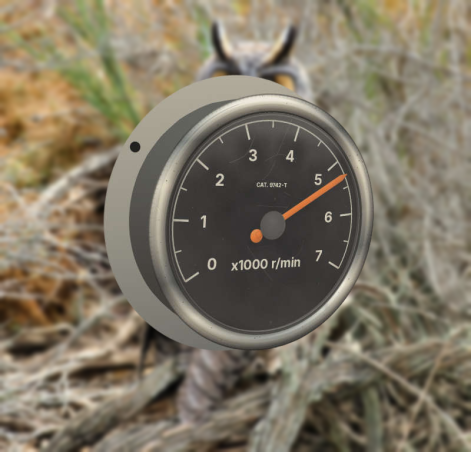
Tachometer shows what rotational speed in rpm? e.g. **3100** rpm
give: **5250** rpm
